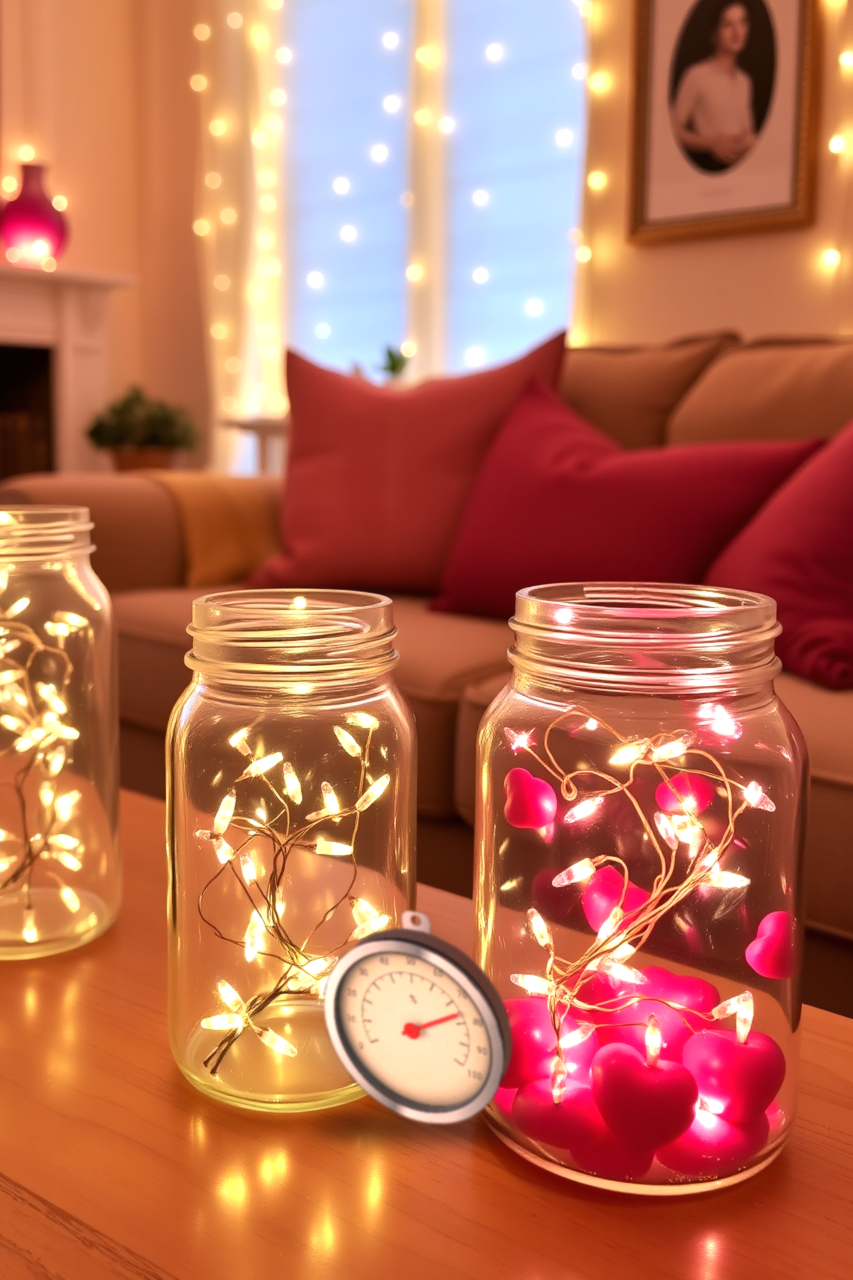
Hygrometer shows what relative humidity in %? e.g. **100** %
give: **75** %
